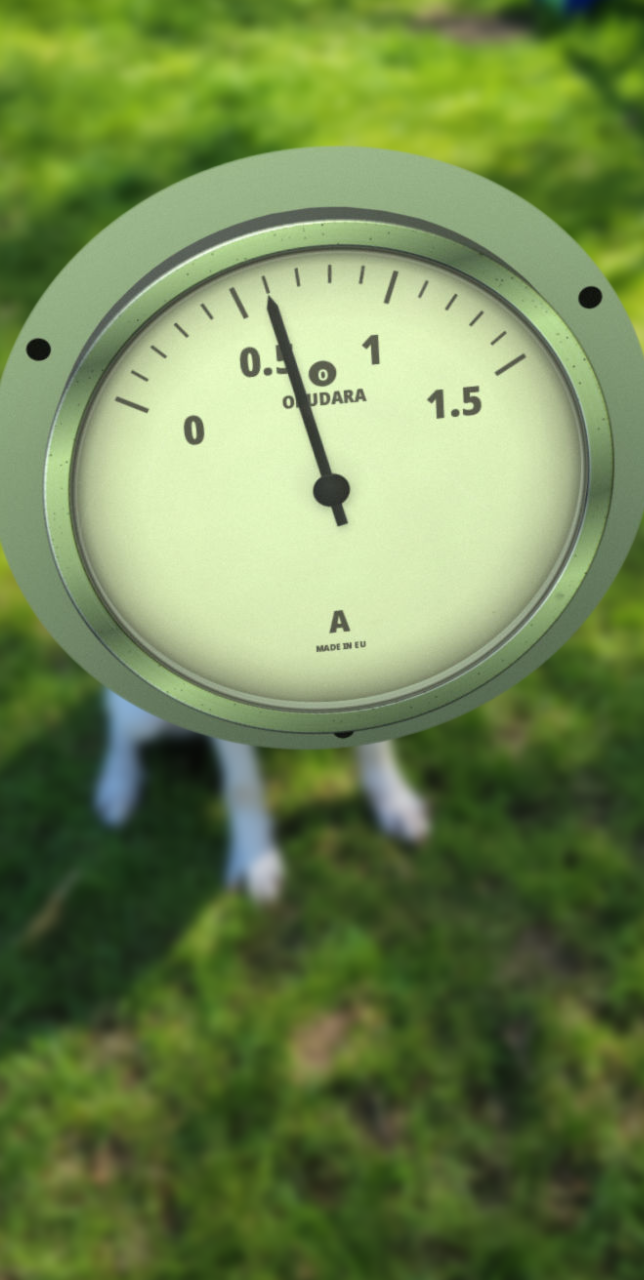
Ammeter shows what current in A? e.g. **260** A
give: **0.6** A
